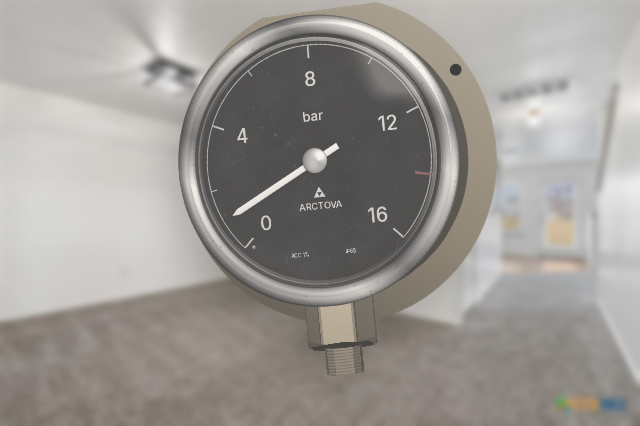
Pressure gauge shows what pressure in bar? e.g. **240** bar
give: **1** bar
